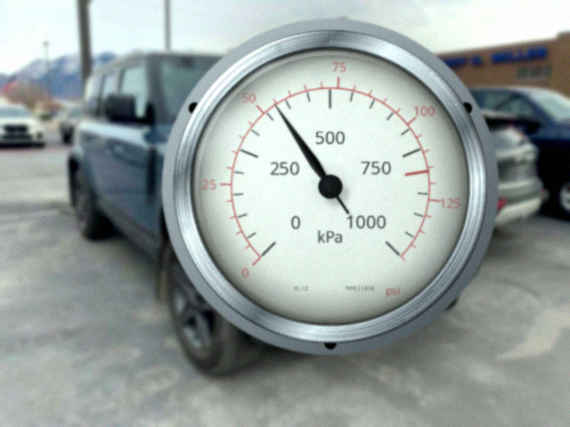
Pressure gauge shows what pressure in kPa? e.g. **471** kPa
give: **375** kPa
